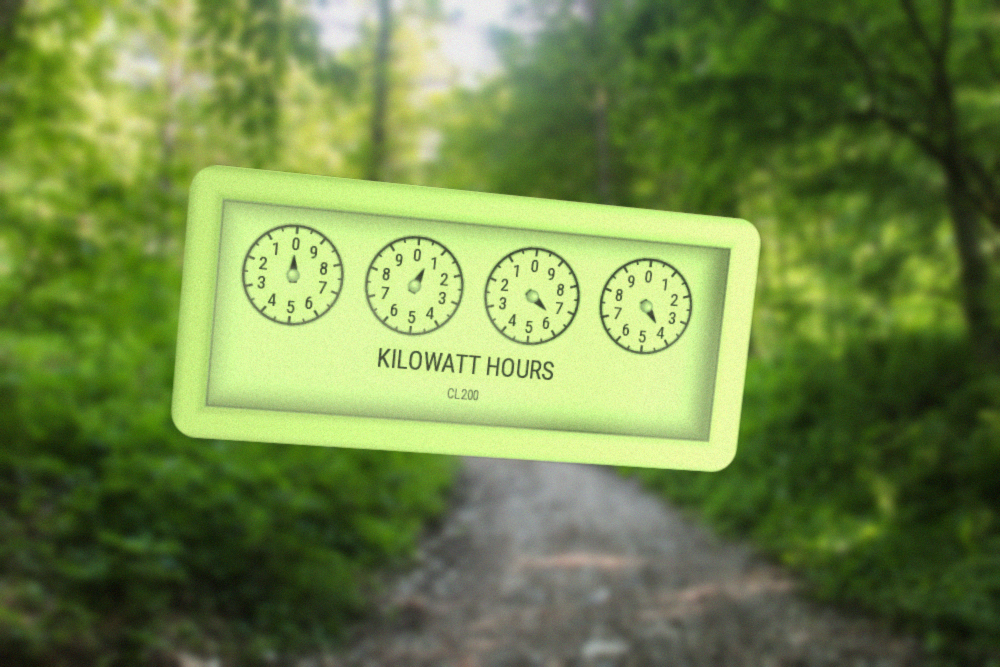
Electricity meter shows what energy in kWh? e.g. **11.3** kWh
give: **64** kWh
